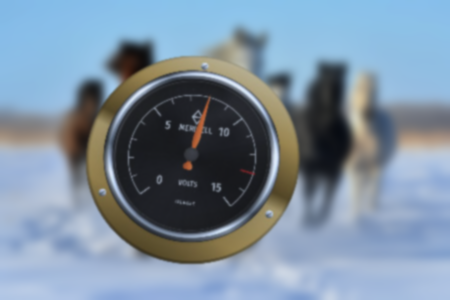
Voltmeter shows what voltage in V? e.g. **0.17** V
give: **8** V
